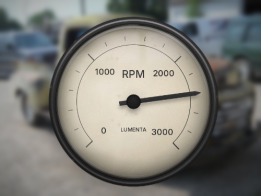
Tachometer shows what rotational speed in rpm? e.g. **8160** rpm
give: **2400** rpm
